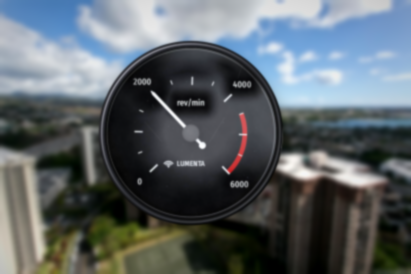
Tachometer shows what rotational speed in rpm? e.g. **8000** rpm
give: **2000** rpm
